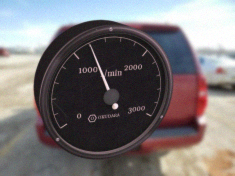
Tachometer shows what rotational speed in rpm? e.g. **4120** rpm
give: **1200** rpm
